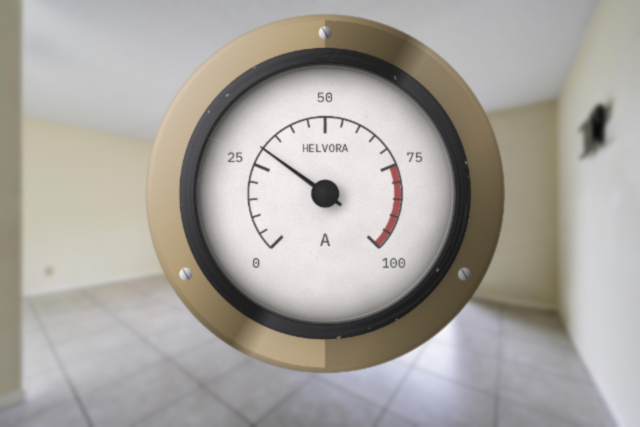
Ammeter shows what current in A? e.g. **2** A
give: **30** A
